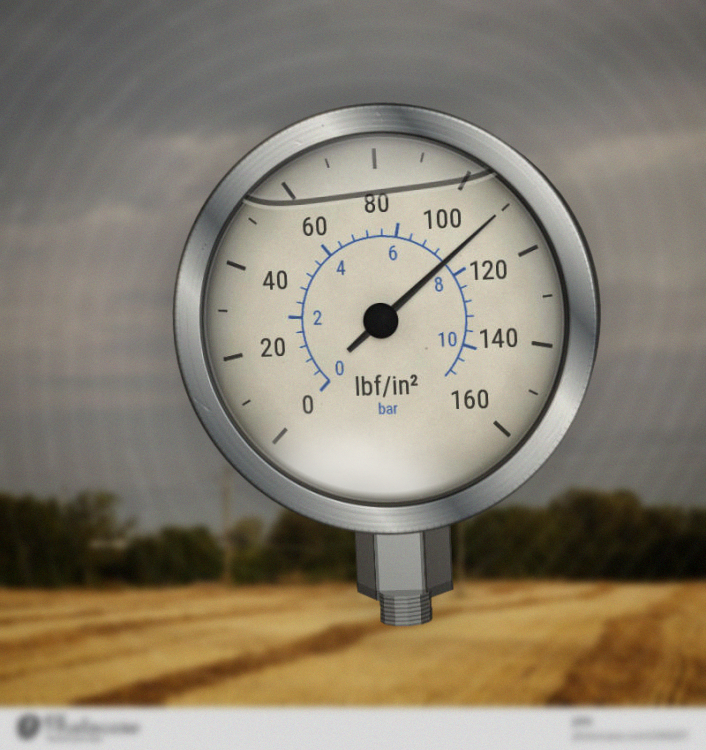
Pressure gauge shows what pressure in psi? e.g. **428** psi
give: **110** psi
